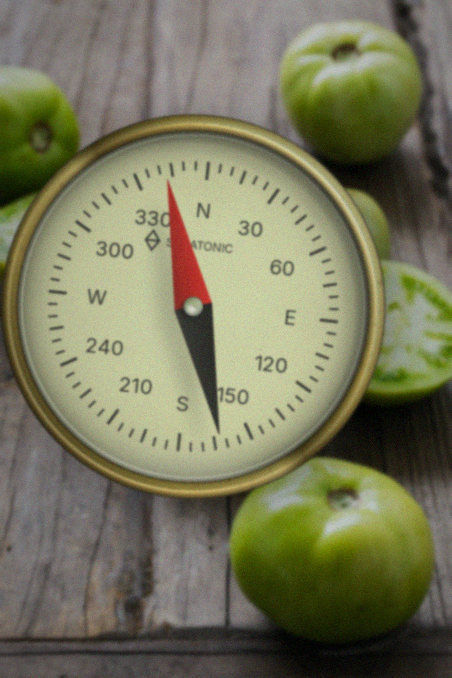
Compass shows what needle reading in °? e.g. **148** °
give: **342.5** °
